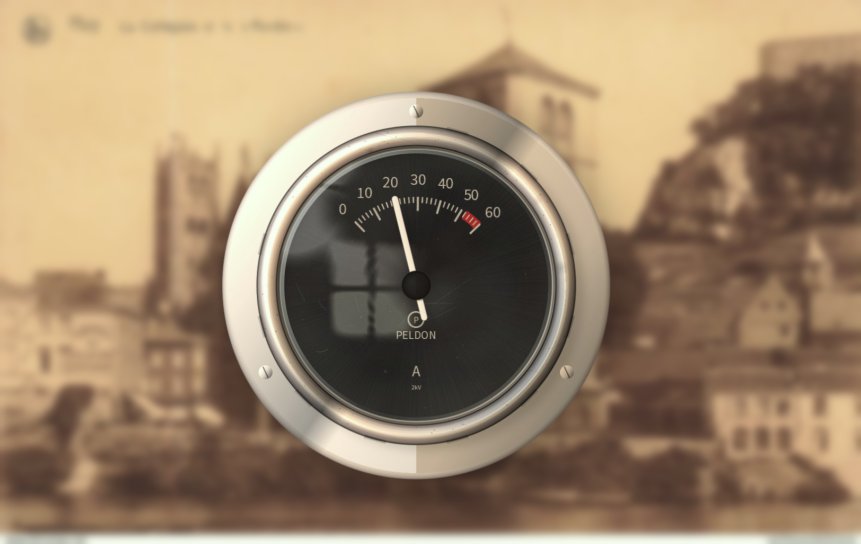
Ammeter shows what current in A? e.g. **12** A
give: **20** A
